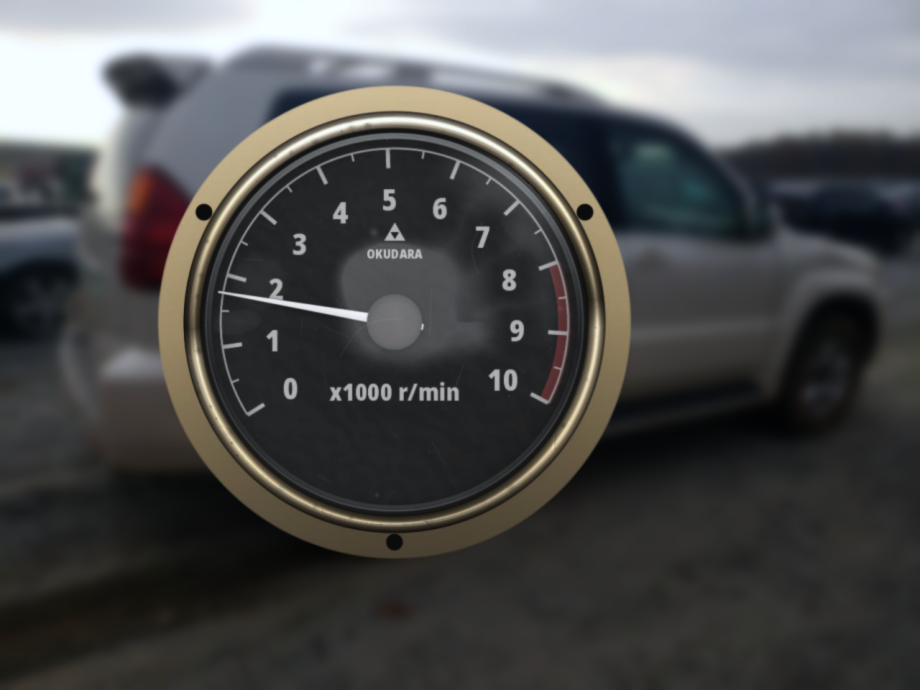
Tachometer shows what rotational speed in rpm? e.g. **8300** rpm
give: **1750** rpm
